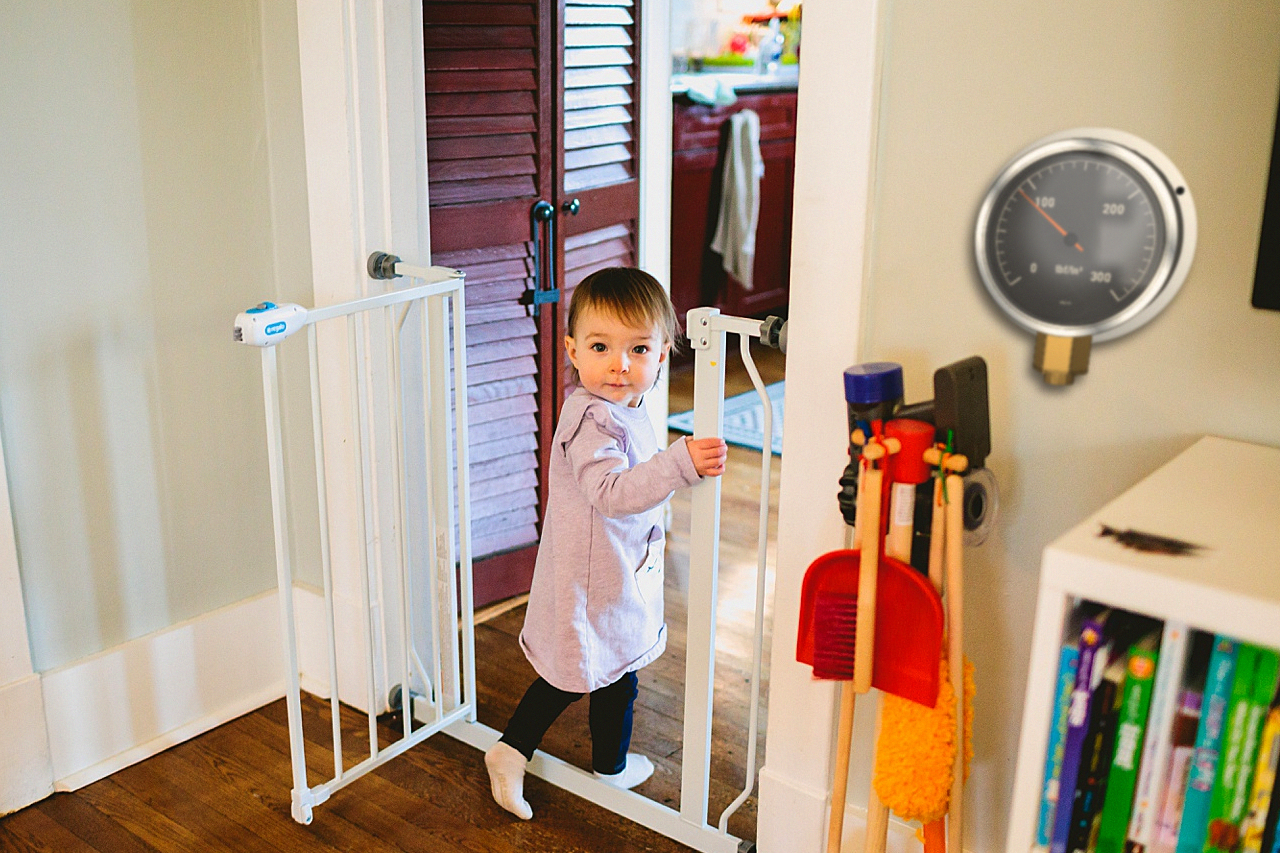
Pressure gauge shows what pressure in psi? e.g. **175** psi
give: **90** psi
